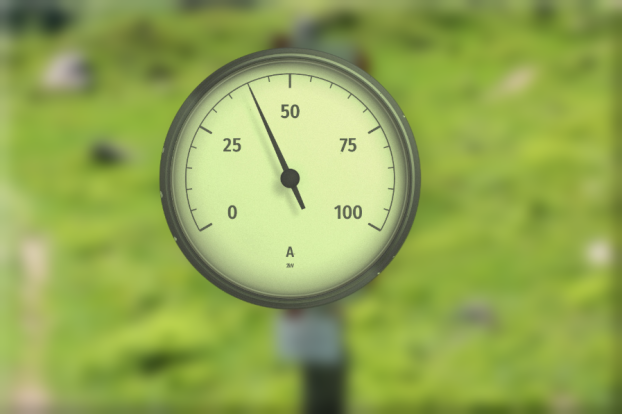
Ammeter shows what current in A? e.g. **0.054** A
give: **40** A
